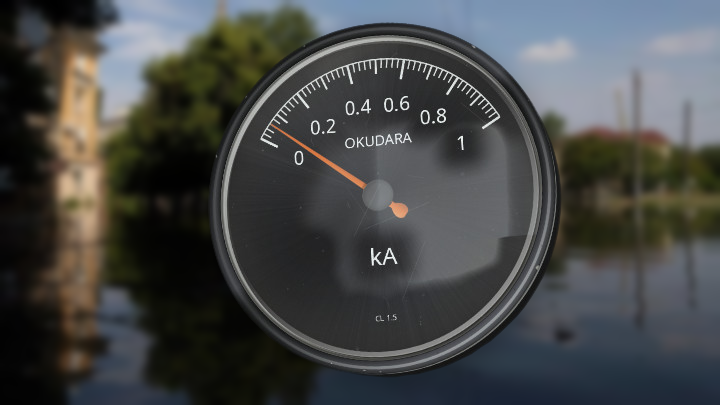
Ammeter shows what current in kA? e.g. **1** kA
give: **0.06** kA
